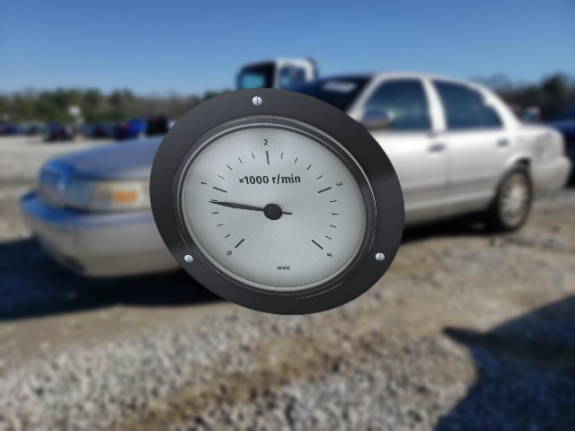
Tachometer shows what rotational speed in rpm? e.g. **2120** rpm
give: **800** rpm
